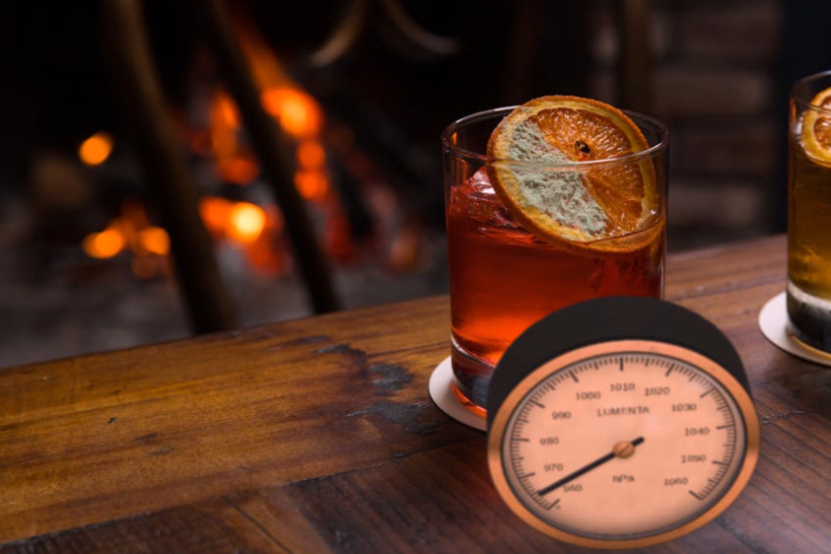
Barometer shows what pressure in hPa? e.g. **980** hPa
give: **965** hPa
